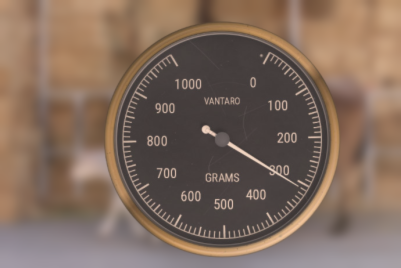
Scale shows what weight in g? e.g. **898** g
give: **310** g
